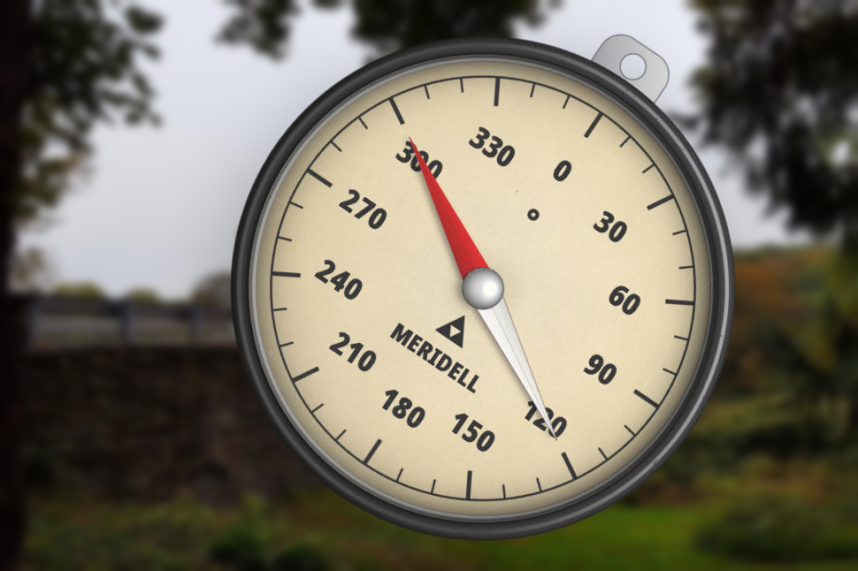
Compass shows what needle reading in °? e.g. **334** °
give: **300** °
